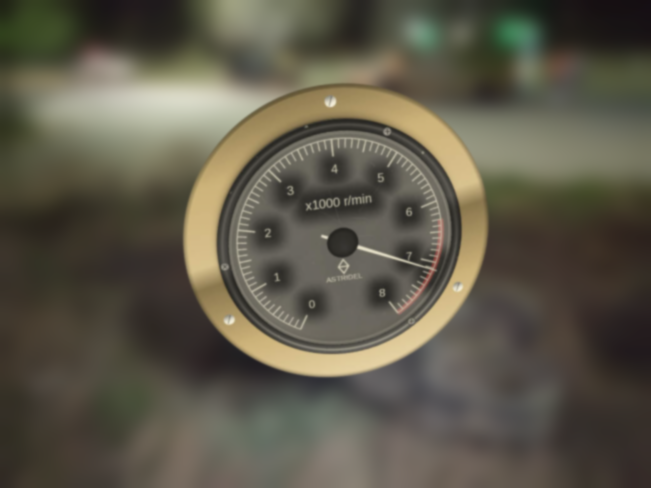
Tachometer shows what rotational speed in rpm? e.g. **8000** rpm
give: **7100** rpm
